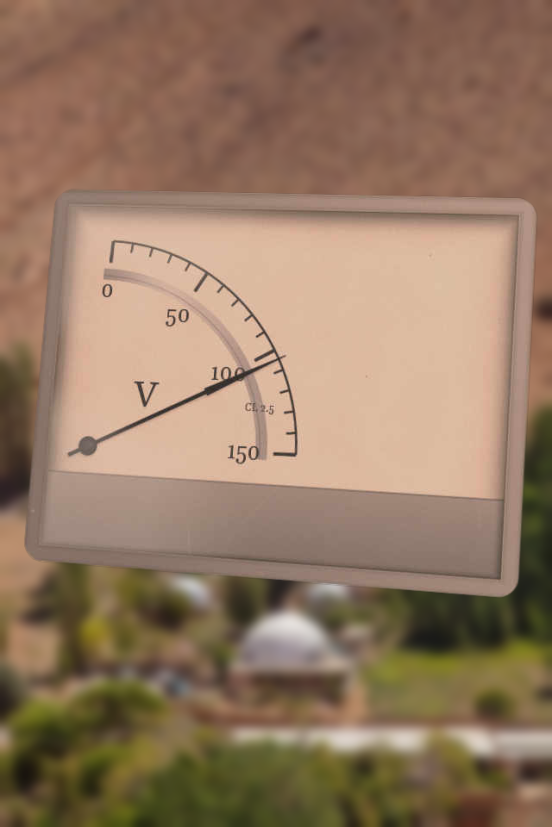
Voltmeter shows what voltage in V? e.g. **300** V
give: **105** V
